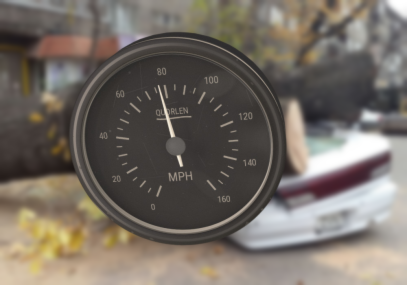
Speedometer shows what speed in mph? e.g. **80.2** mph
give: **77.5** mph
